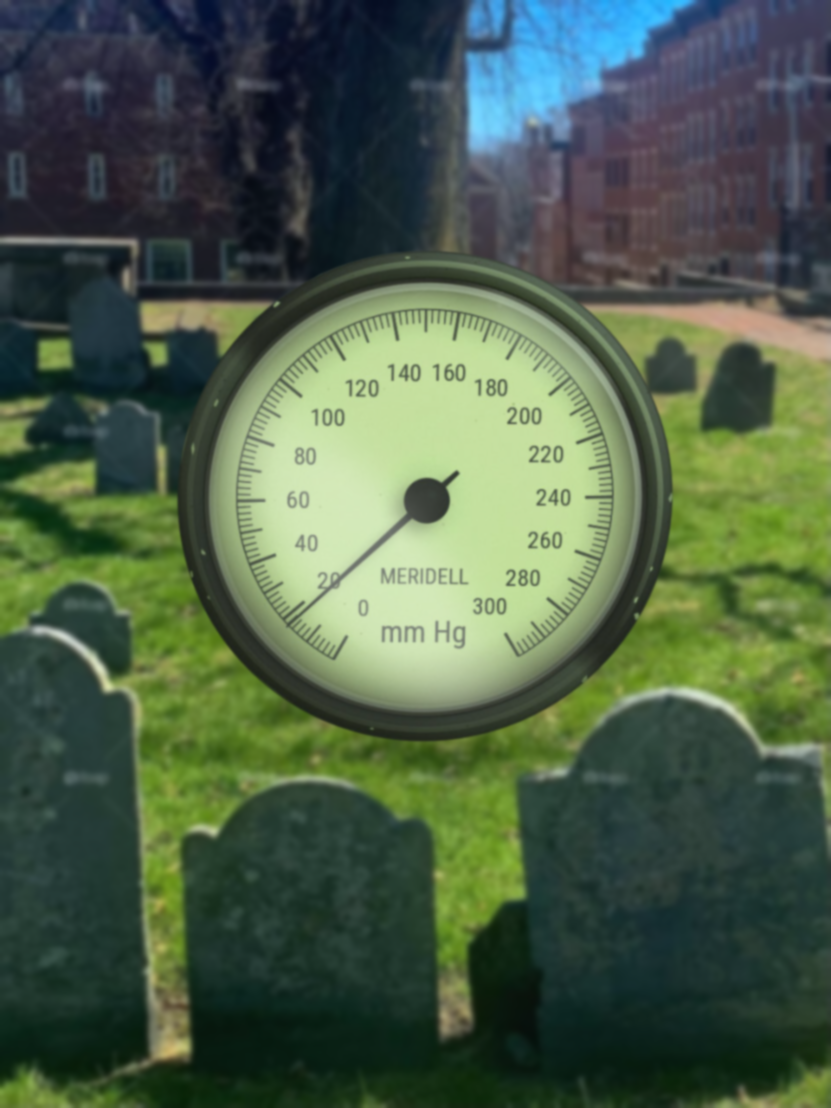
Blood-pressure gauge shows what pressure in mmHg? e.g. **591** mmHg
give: **18** mmHg
